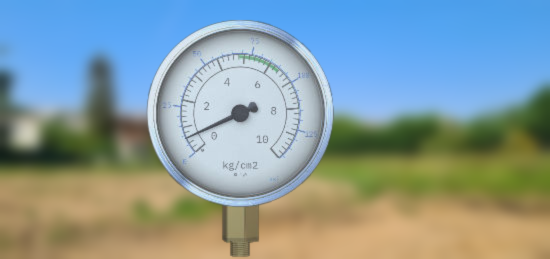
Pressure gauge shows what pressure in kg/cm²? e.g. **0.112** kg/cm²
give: **0.6** kg/cm²
